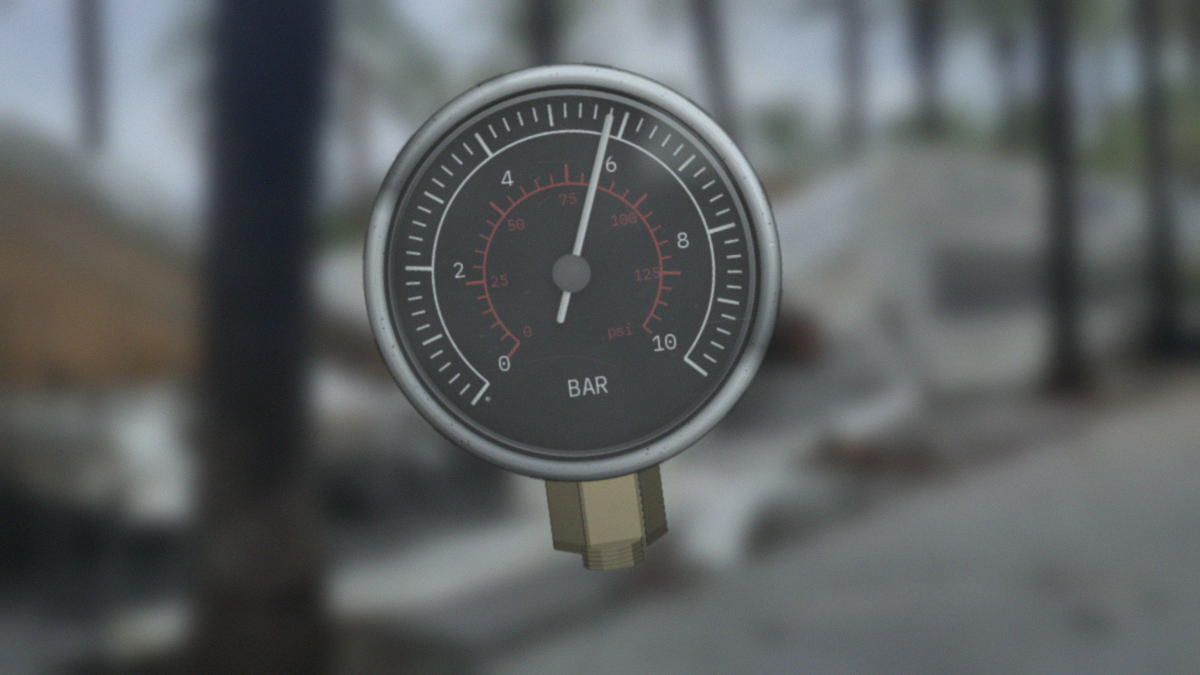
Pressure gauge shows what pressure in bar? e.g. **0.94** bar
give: **5.8** bar
